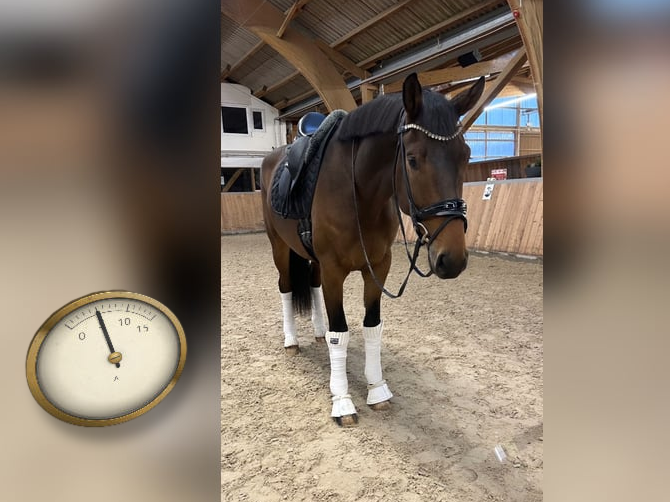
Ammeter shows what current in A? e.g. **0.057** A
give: **5** A
